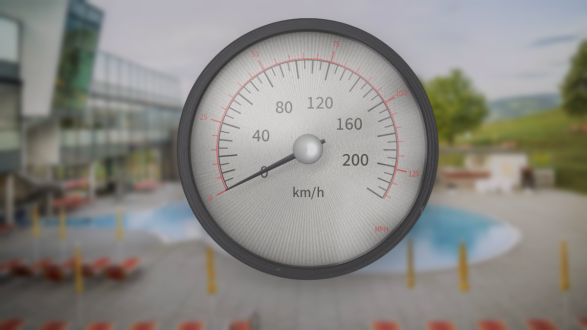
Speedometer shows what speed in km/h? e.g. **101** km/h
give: **0** km/h
